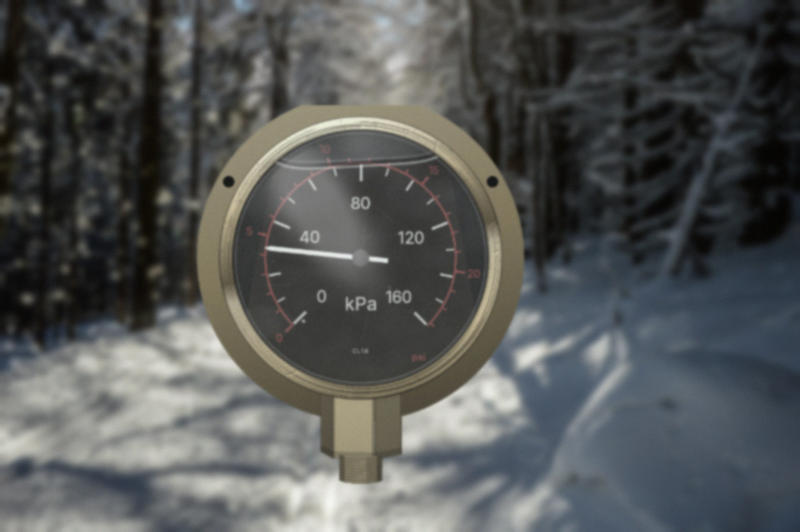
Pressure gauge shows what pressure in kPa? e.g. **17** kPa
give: **30** kPa
